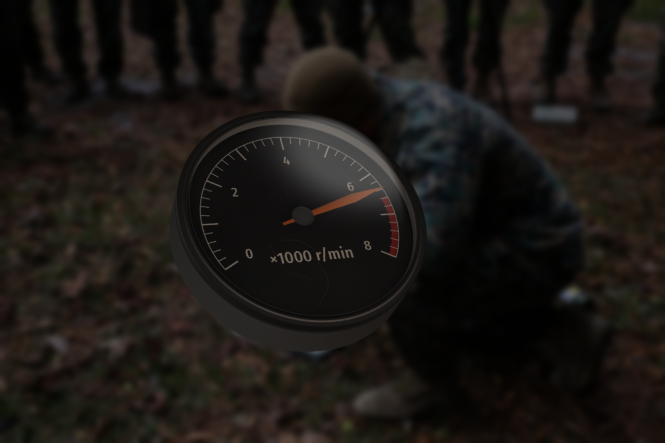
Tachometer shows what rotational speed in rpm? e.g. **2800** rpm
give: **6400** rpm
